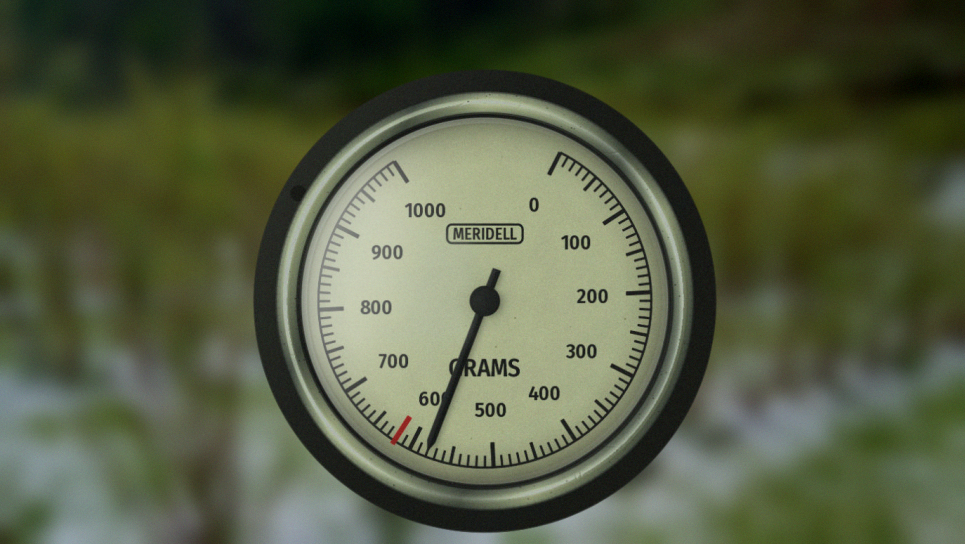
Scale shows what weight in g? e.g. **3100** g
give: **580** g
